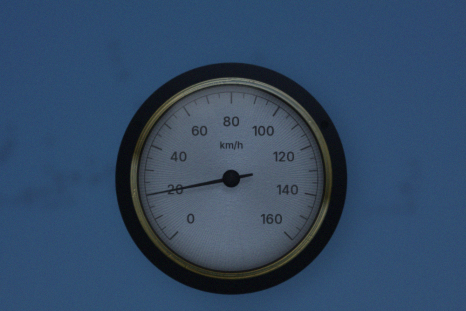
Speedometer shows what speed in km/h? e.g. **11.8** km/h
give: **20** km/h
